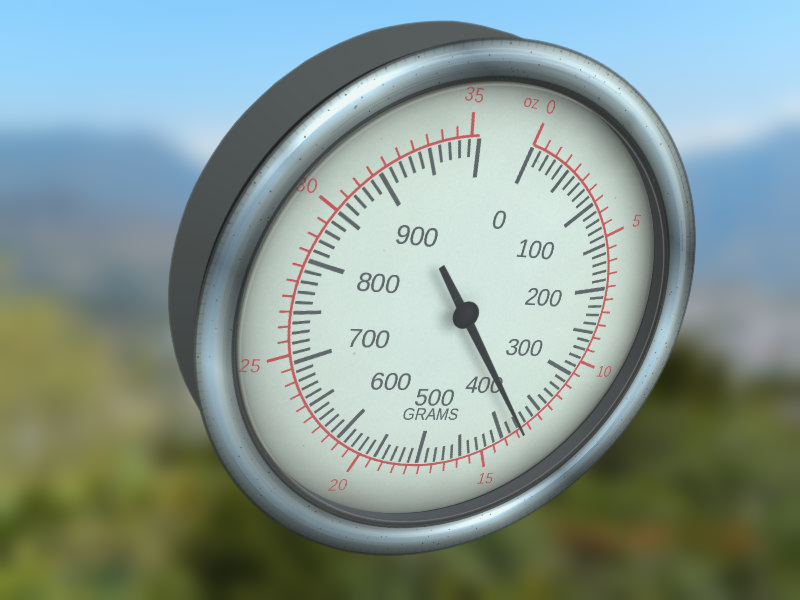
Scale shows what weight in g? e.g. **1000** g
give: **380** g
